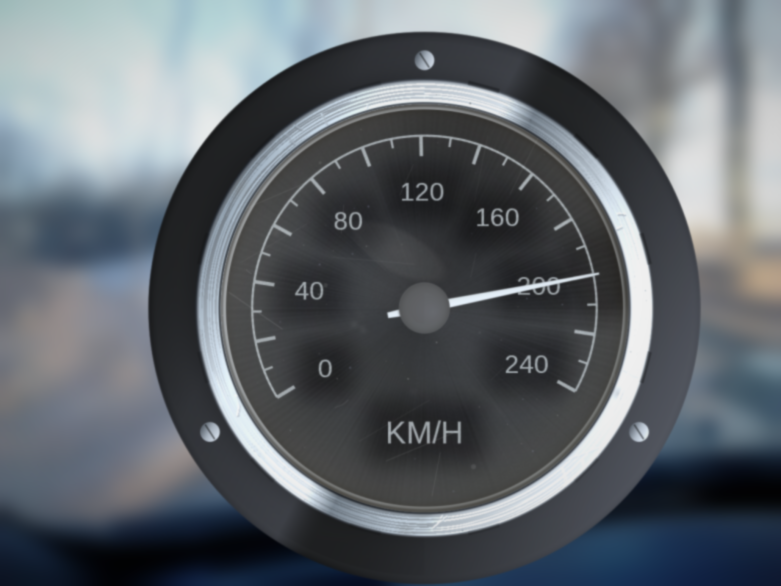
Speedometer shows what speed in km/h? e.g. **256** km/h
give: **200** km/h
